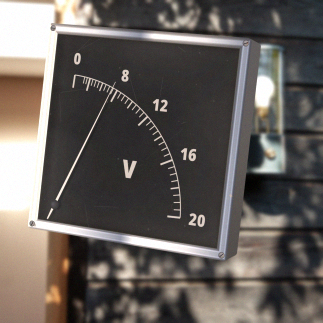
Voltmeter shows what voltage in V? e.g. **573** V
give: **7.5** V
